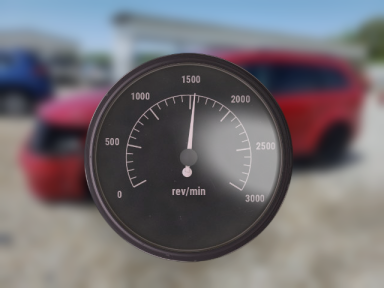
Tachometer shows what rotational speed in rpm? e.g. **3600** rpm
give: **1550** rpm
